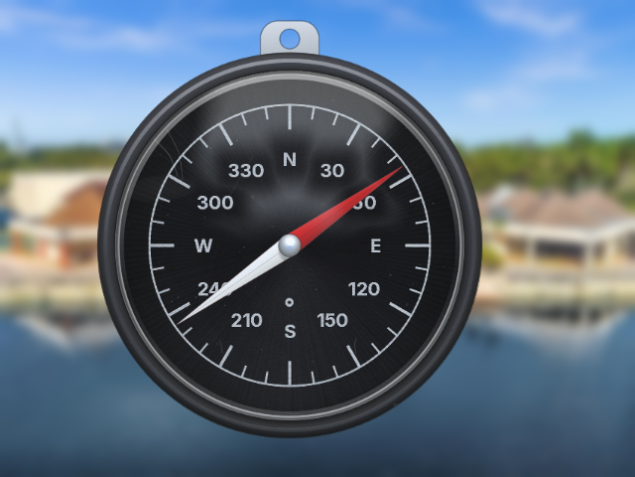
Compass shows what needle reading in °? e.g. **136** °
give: **55** °
